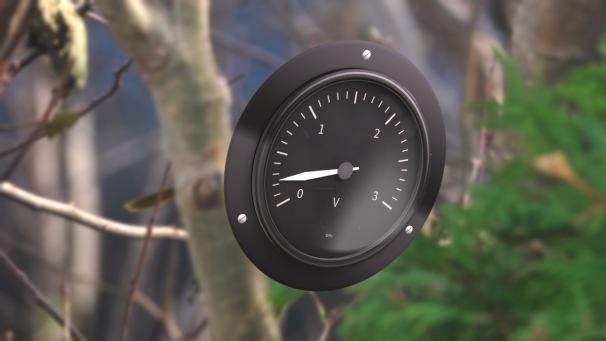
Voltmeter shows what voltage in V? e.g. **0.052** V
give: **0.25** V
